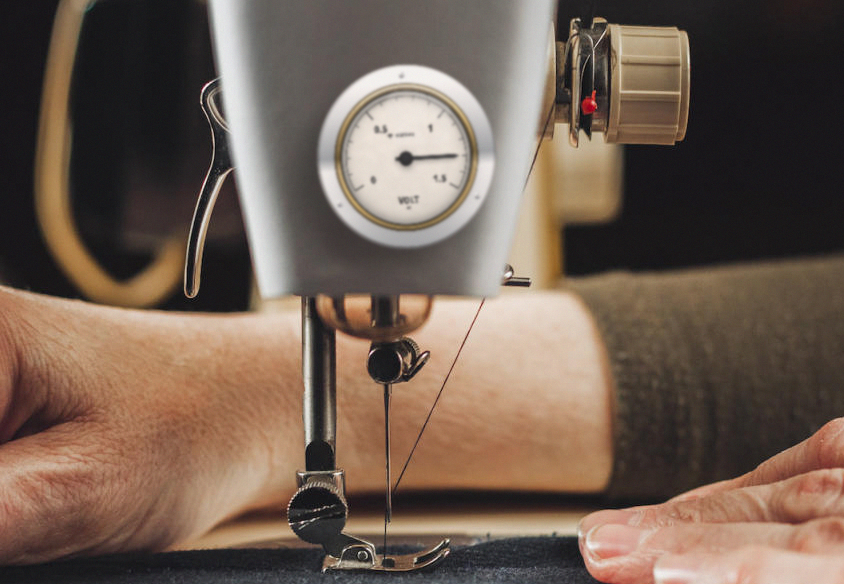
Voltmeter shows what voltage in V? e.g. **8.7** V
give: **1.3** V
